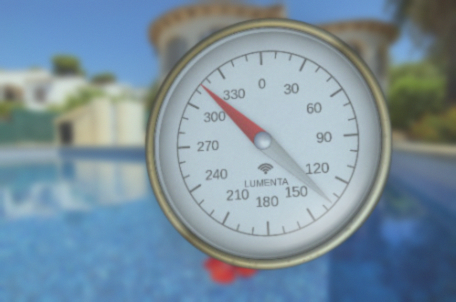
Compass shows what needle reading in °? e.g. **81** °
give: **315** °
